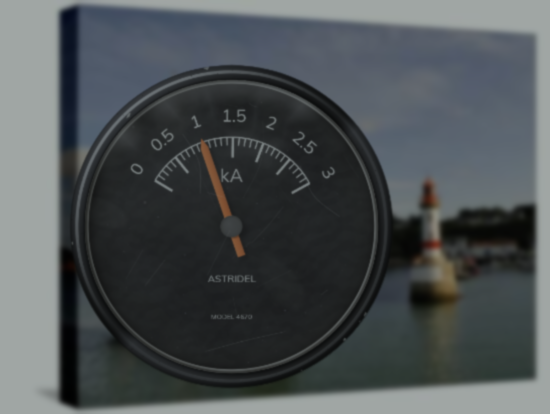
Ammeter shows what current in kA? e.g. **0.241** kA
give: **1** kA
